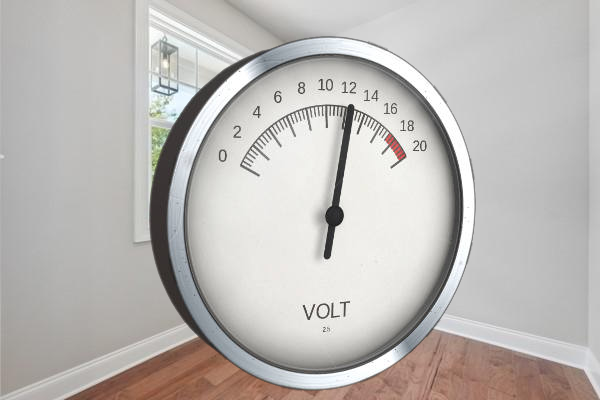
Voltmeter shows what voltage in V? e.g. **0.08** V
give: **12** V
